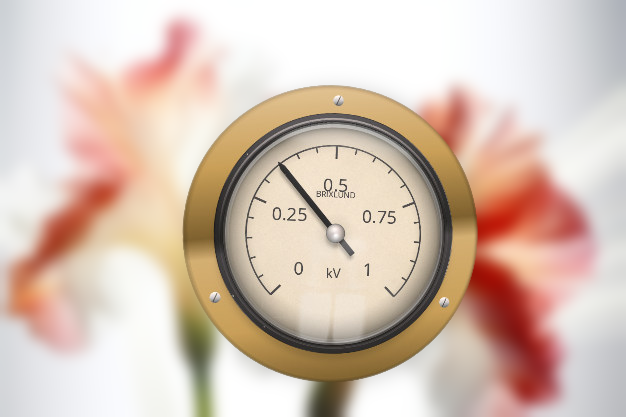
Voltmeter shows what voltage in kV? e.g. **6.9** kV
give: **0.35** kV
